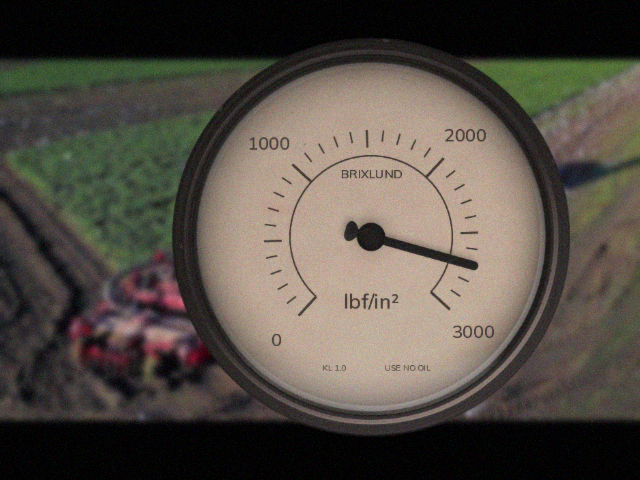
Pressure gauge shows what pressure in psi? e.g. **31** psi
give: **2700** psi
